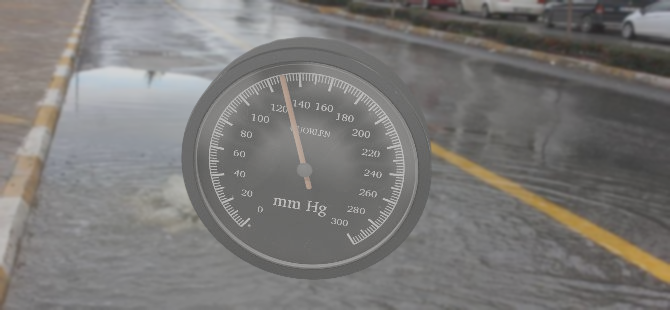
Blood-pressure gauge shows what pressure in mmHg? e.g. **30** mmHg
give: **130** mmHg
